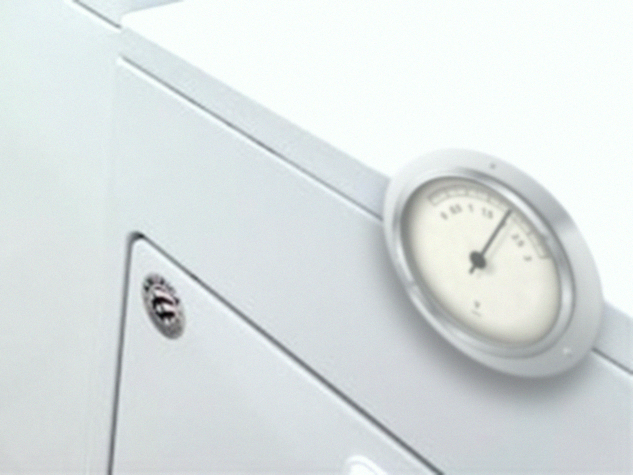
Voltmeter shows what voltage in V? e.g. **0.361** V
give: **2** V
